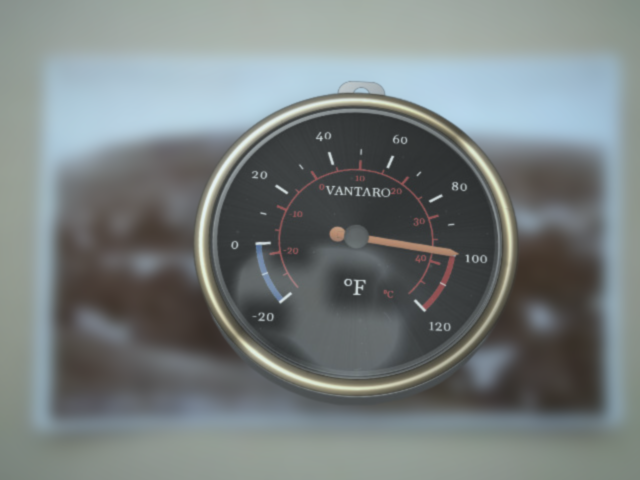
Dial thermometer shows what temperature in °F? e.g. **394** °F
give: **100** °F
